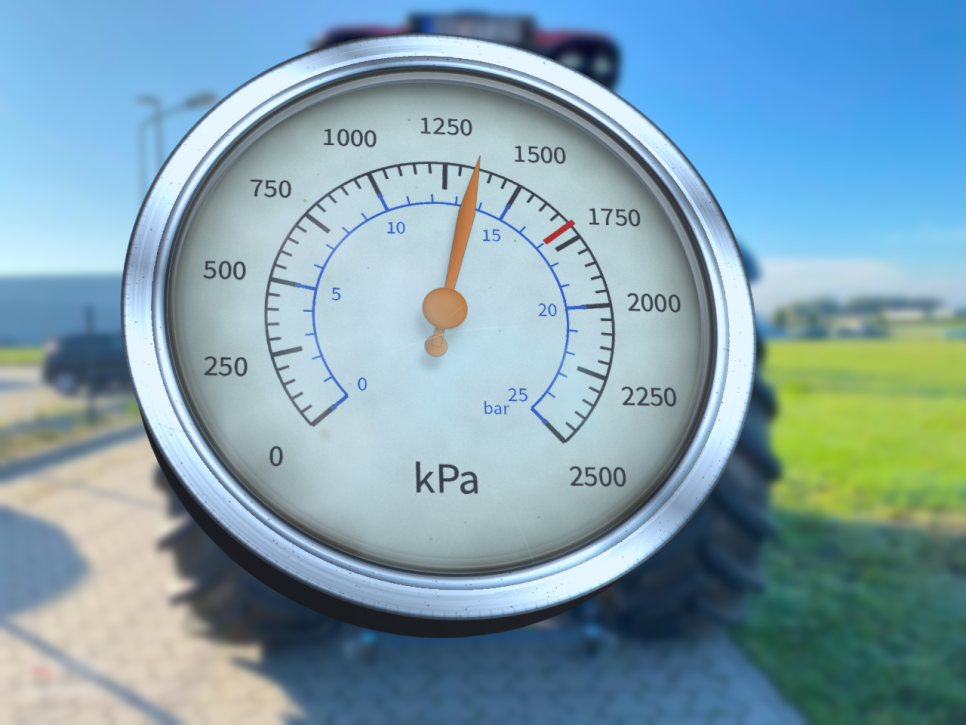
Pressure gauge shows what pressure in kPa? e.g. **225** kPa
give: **1350** kPa
